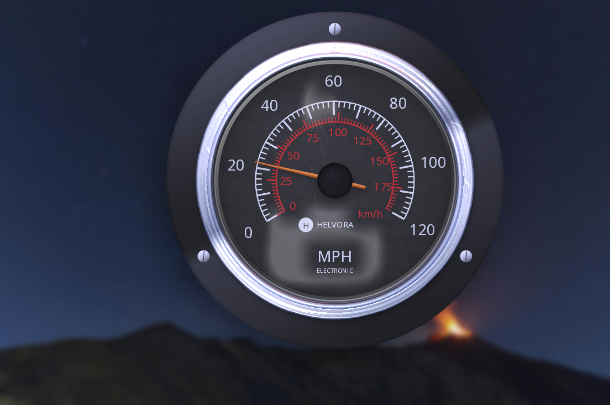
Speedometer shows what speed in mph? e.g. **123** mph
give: **22** mph
